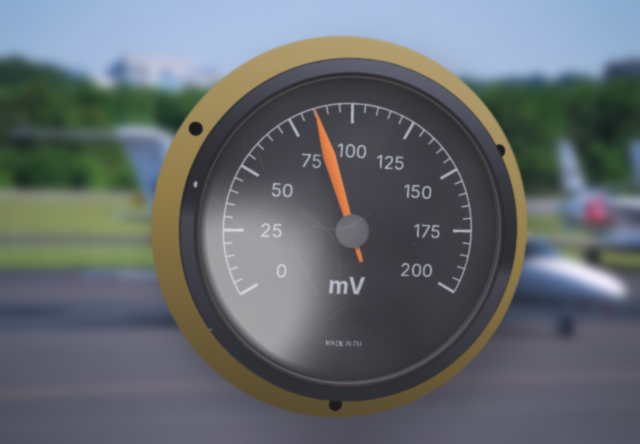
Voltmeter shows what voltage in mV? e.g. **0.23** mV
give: **85** mV
